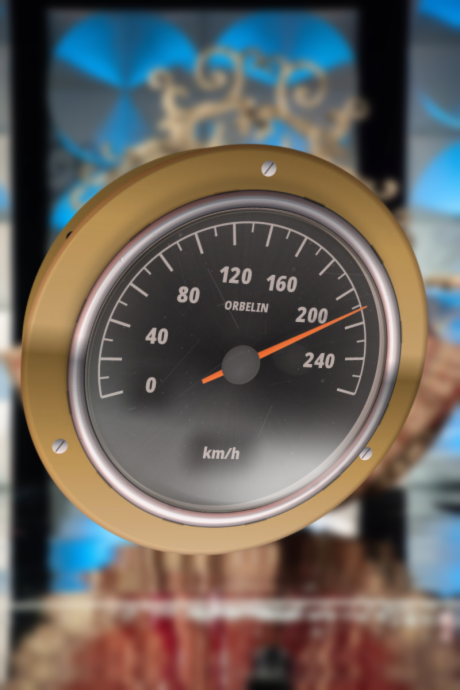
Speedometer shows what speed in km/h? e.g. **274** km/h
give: **210** km/h
